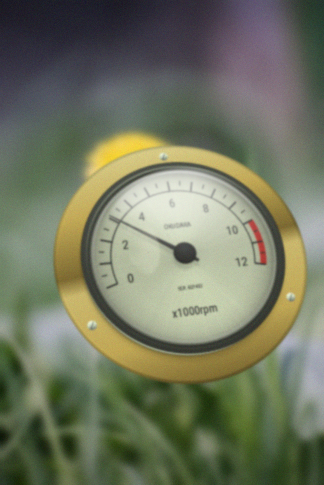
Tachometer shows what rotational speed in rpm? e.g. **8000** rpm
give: **3000** rpm
